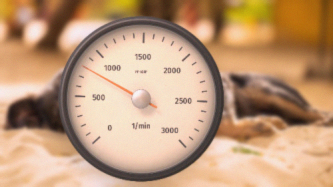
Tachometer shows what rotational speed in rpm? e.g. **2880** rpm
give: **800** rpm
